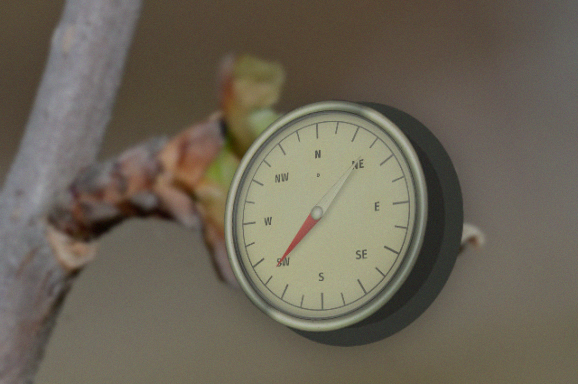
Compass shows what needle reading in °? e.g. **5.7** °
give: **225** °
